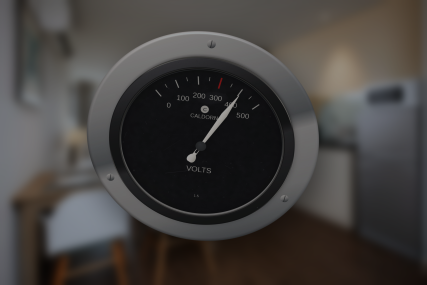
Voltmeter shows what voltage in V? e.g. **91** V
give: **400** V
